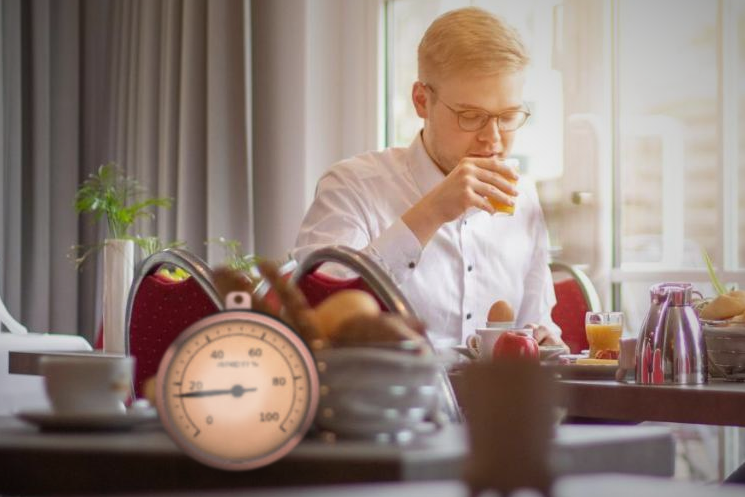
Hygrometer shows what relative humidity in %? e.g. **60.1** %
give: **16** %
